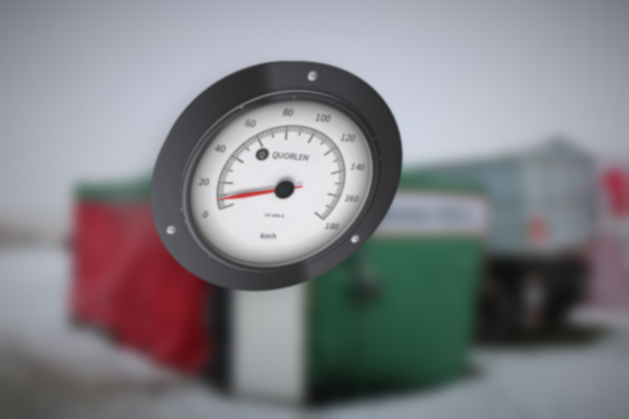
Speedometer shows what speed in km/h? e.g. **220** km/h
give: **10** km/h
